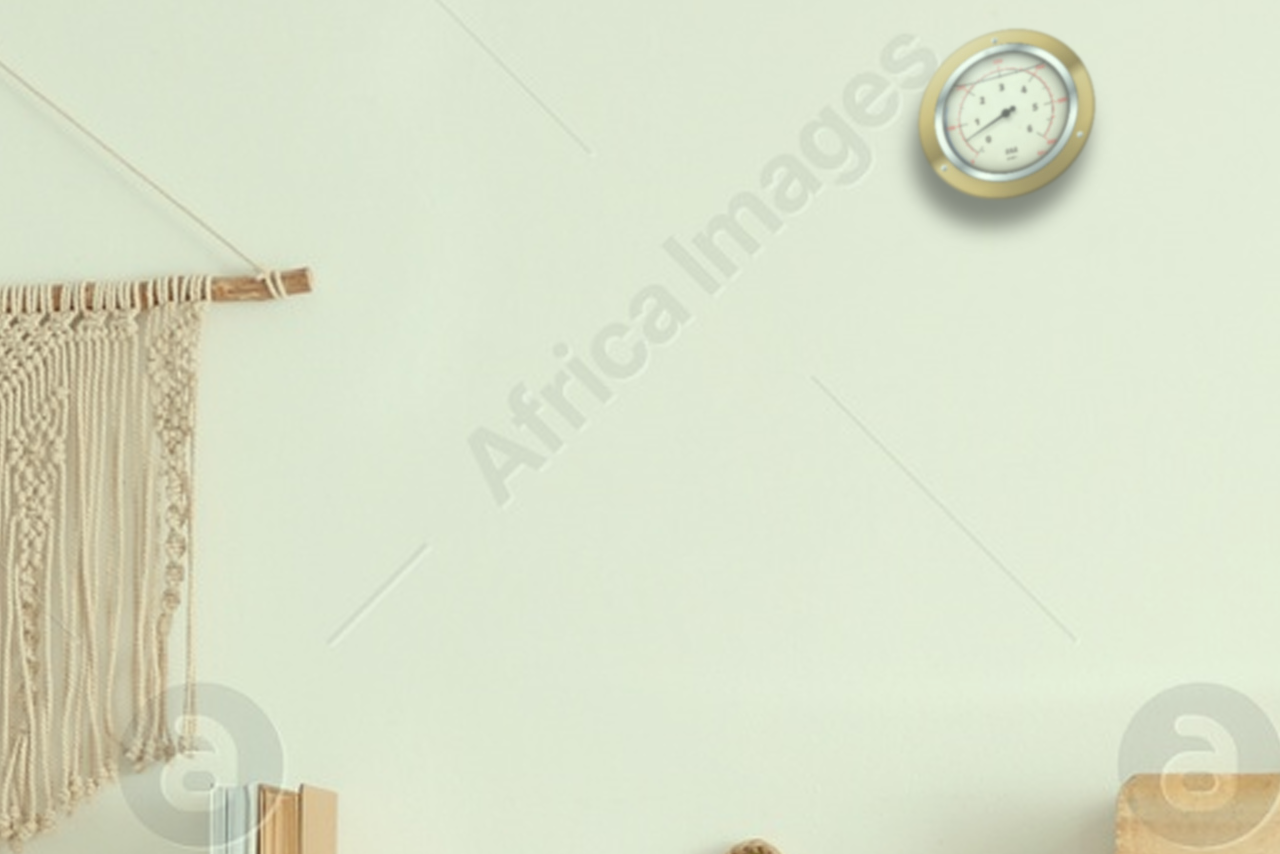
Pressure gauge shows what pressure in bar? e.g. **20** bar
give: **0.5** bar
